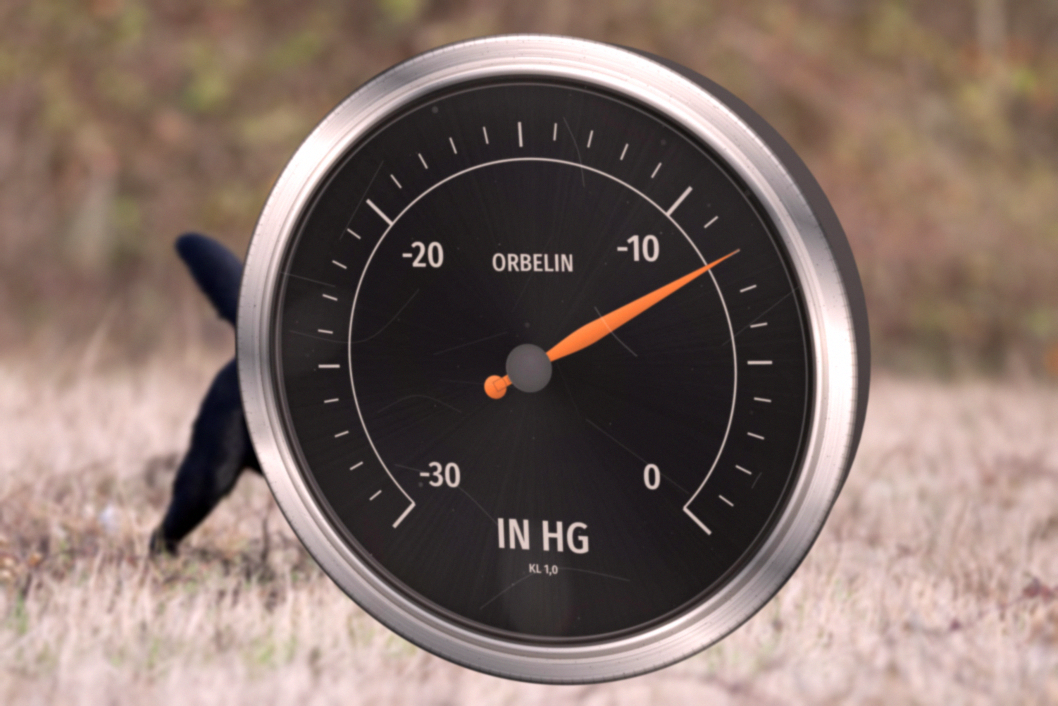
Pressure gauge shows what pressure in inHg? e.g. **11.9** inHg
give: **-8** inHg
